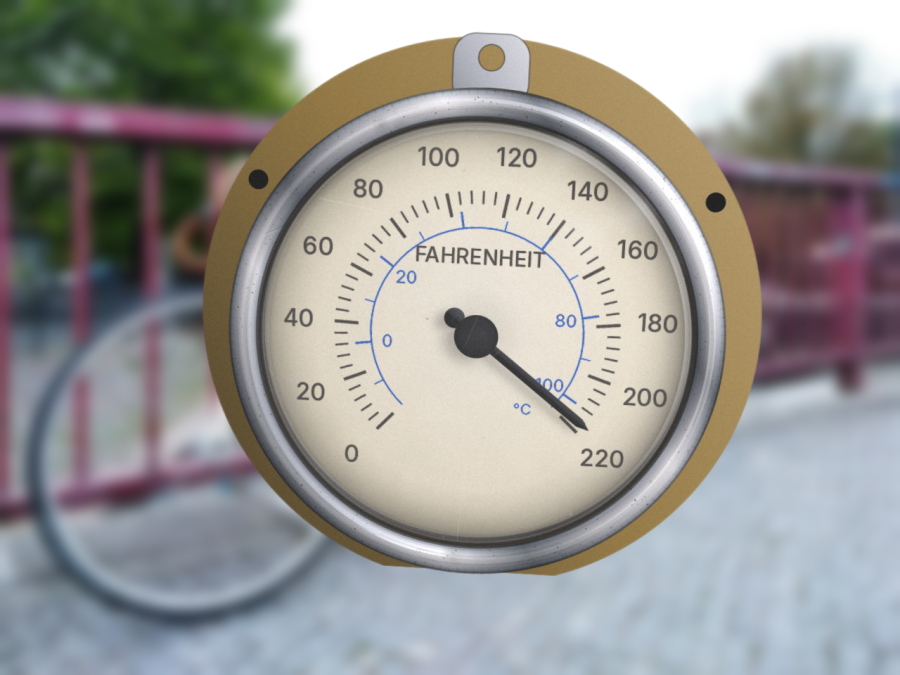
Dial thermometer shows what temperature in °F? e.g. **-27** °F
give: **216** °F
